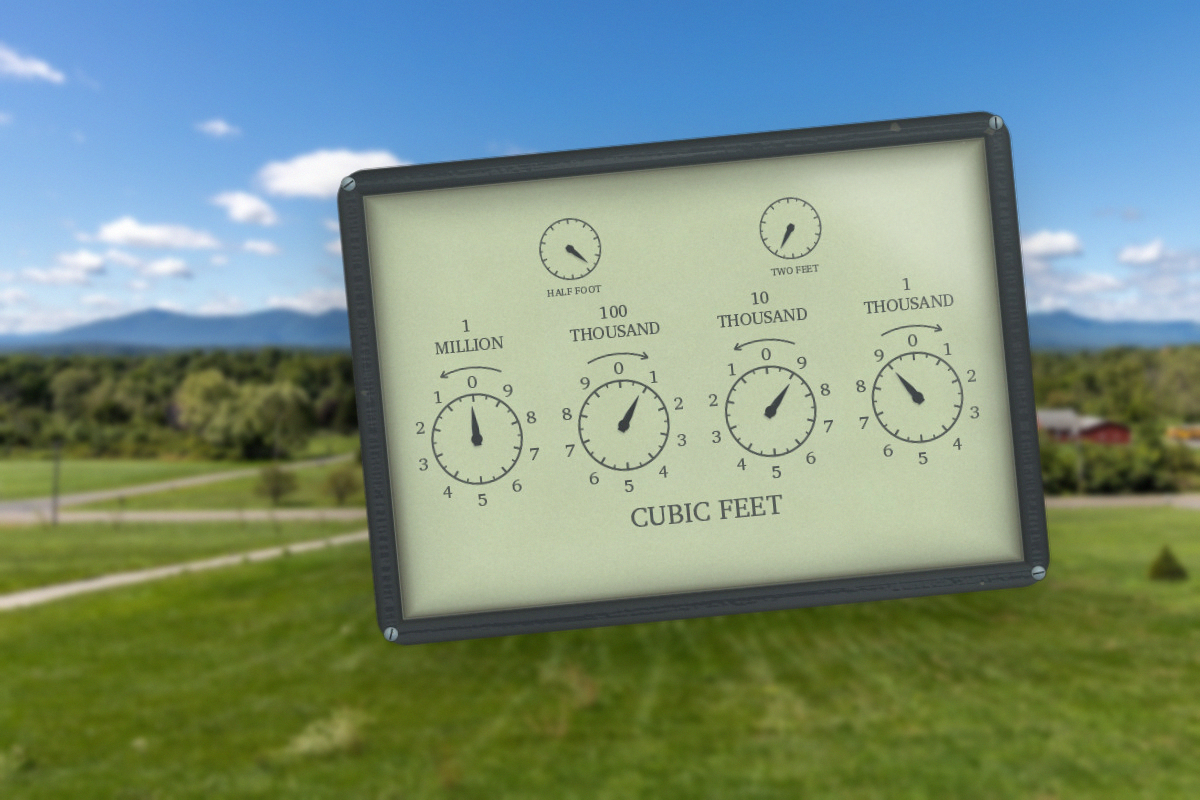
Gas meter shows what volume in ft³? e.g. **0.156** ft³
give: **8900** ft³
